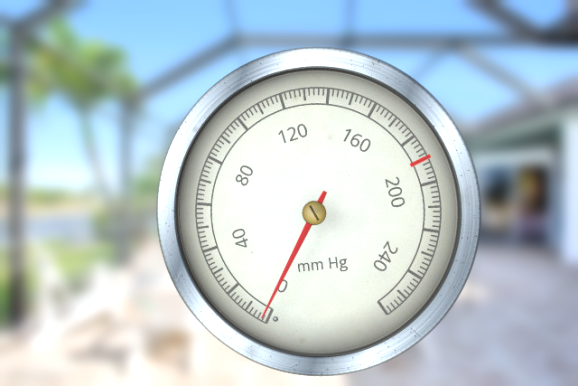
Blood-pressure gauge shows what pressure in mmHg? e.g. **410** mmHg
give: **2** mmHg
